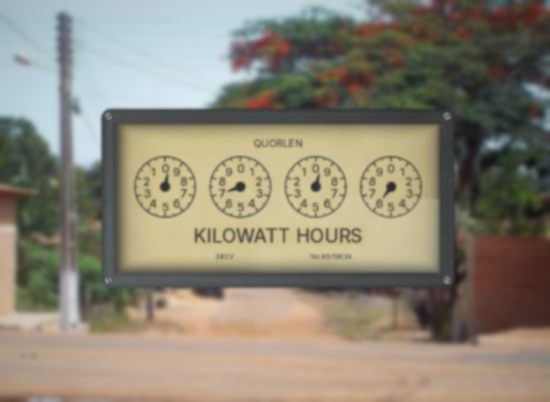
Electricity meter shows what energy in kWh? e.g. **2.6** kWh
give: **9696** kWh
